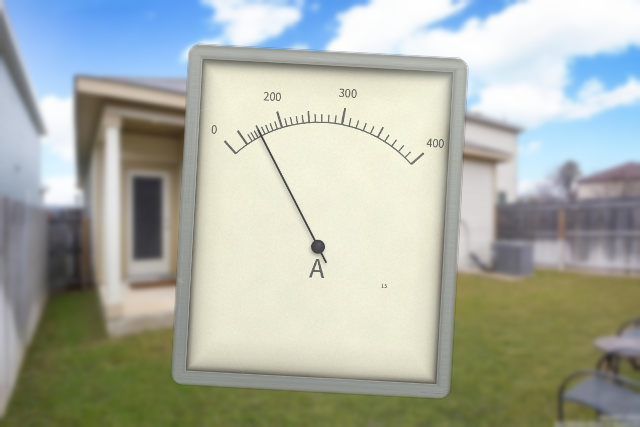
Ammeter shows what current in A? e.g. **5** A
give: **150** A
